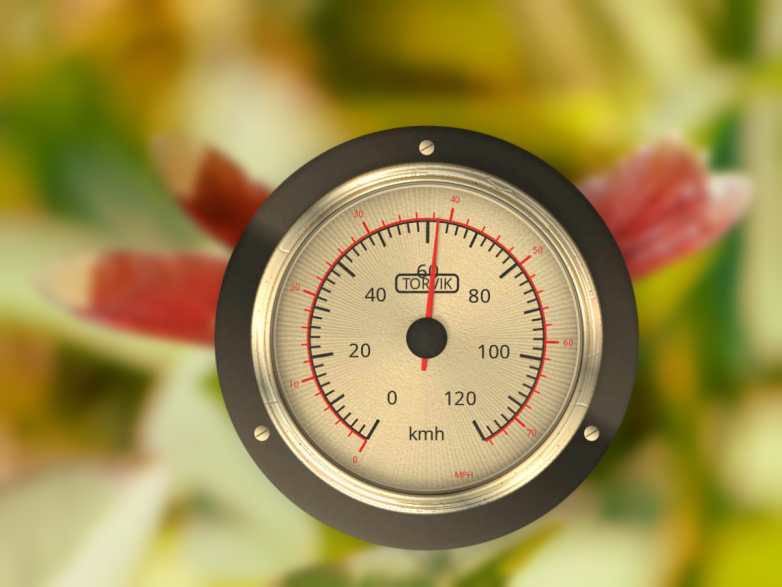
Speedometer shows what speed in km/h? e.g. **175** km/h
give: **62** km/h
